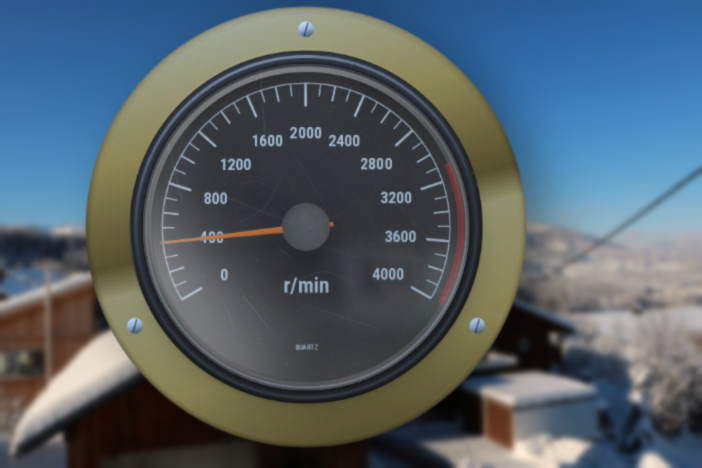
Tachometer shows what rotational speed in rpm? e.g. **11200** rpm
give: **400** rpm
